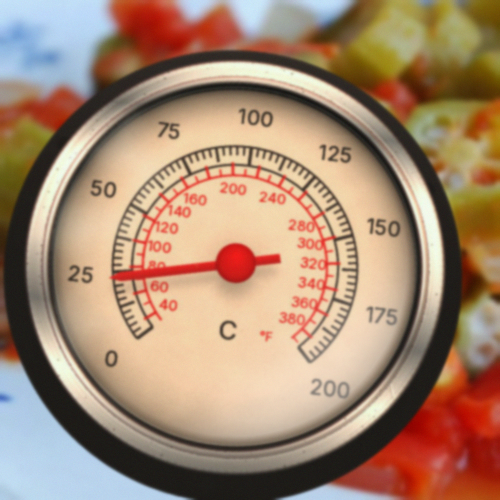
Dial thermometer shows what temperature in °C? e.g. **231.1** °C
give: **22.5** °C
